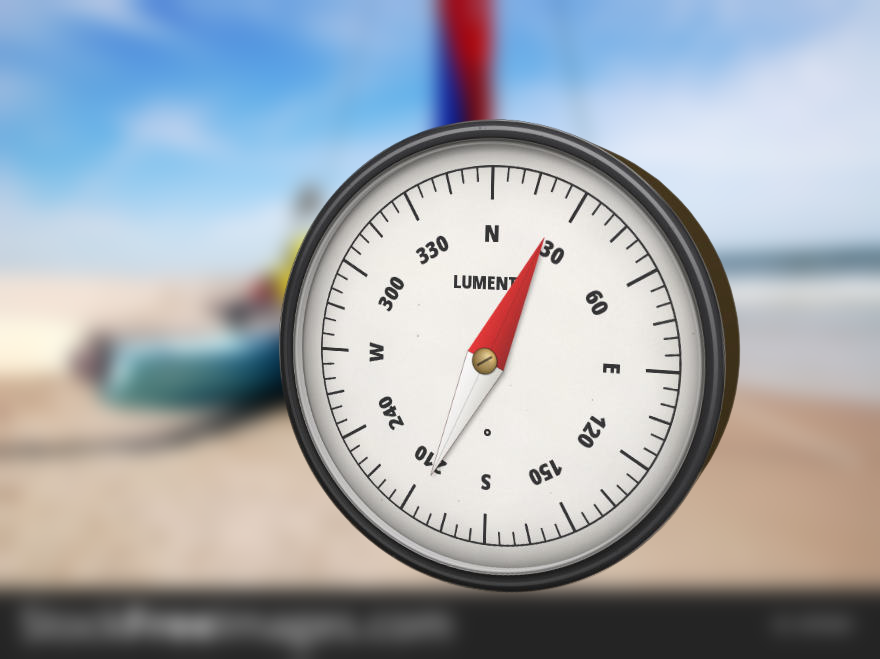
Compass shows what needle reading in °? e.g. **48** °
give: **25** °
